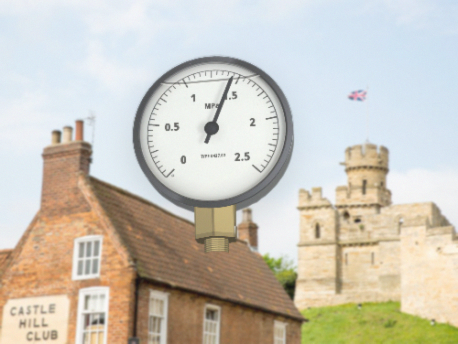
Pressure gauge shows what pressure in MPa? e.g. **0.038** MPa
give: **1.45** MPa
